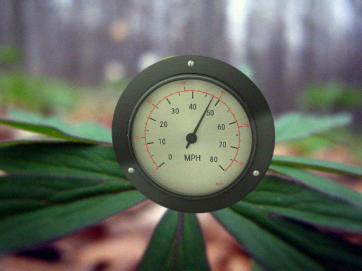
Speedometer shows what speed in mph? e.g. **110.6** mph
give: **47.5** mph
